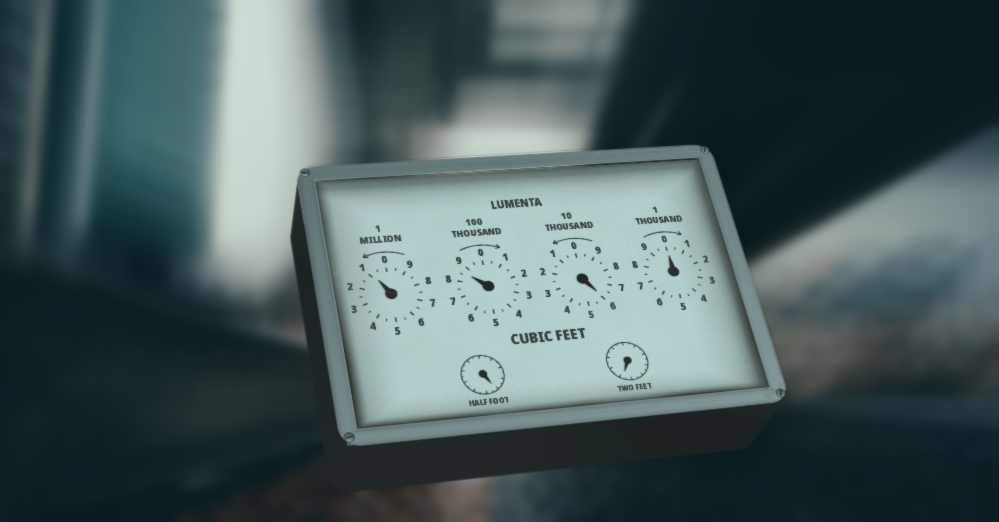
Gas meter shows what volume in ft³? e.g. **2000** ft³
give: **86000** ft³
